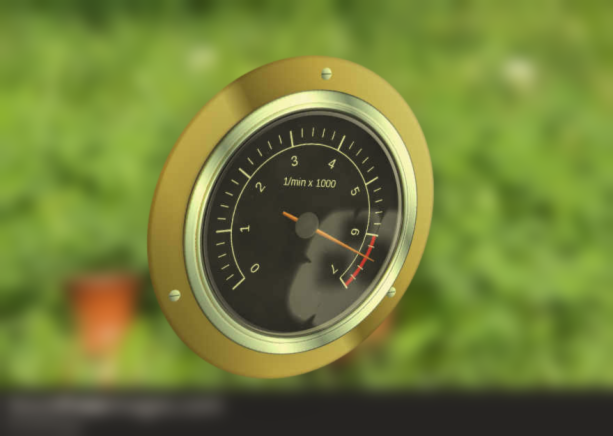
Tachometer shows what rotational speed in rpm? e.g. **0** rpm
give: **6400** rpm
